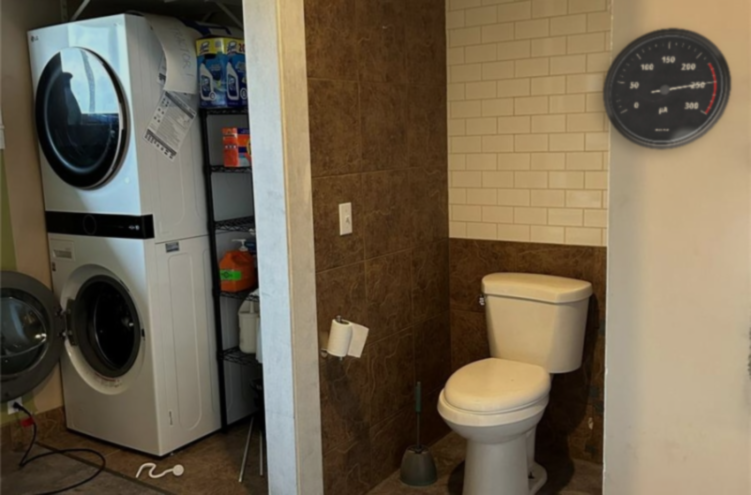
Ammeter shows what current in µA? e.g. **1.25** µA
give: **250** µA
